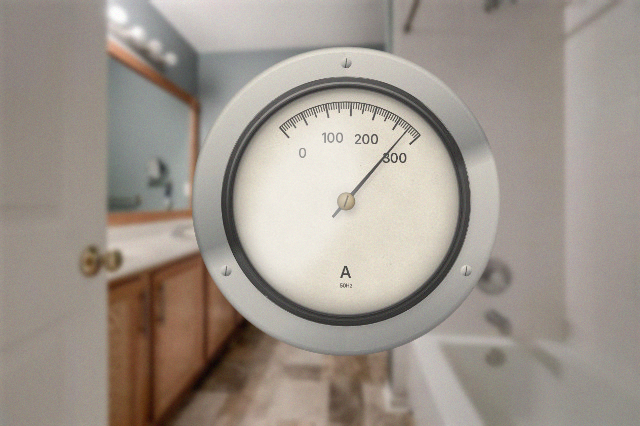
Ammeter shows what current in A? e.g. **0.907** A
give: **275** A
